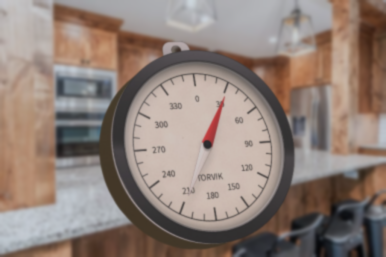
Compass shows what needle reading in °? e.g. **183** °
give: **30** °
